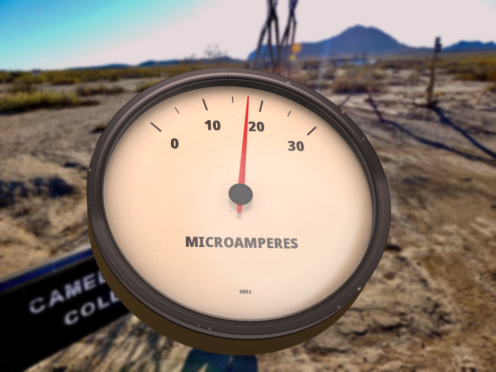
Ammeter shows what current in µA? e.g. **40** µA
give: **17.5** µA
